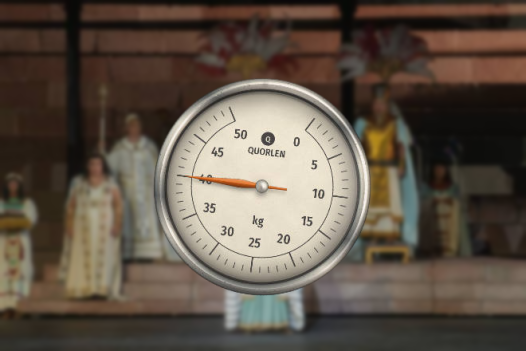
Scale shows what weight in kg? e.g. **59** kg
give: **40** kg
